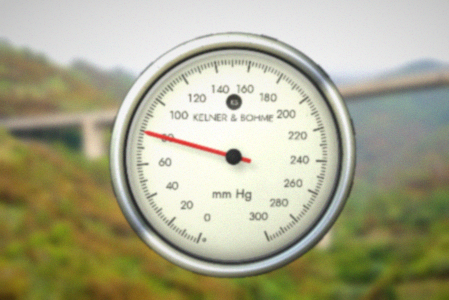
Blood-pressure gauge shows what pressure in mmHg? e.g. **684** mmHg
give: **80** mmHg
